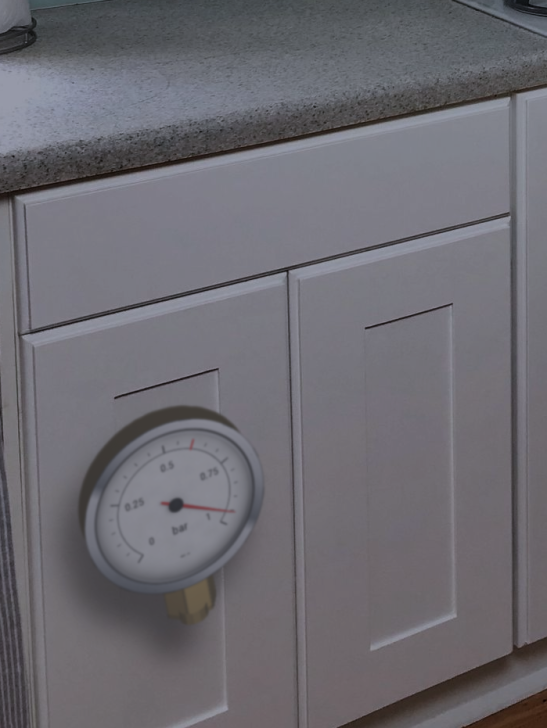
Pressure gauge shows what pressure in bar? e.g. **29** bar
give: **0.95** bar
